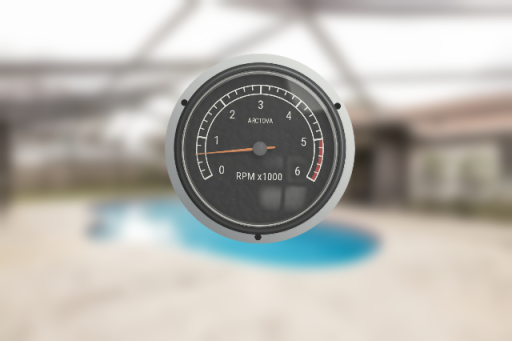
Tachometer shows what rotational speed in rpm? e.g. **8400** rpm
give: **600** rpm
